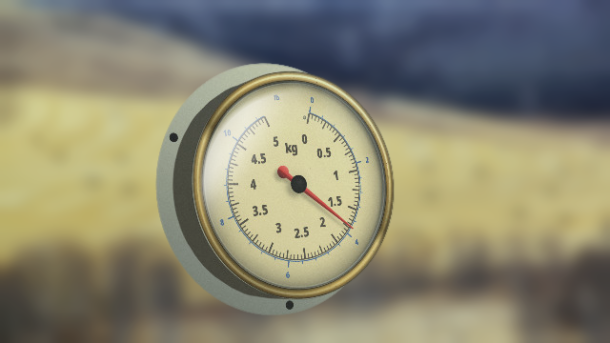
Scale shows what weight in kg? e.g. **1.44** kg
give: **1.75** kg
